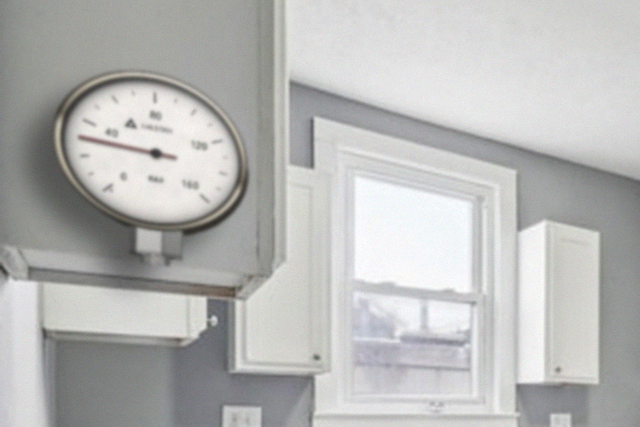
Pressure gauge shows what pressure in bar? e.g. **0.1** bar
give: **30** bar
